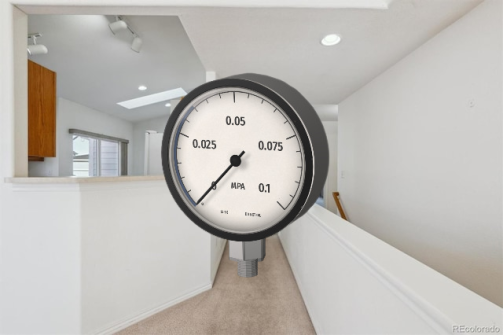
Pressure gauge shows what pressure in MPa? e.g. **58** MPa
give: **0** MPa
